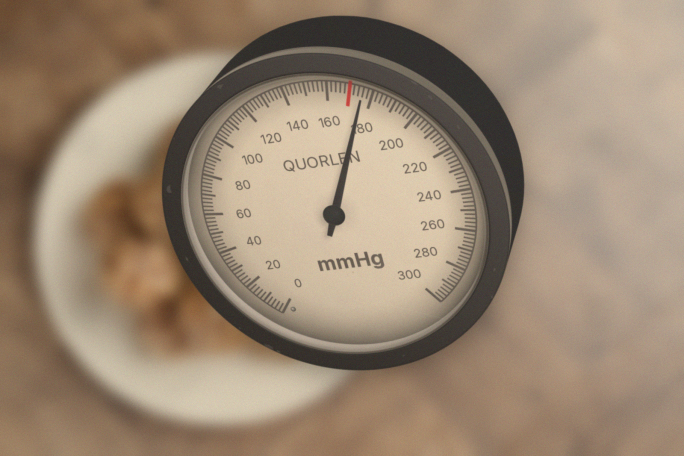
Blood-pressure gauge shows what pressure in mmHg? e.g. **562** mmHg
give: **176** mmHg
